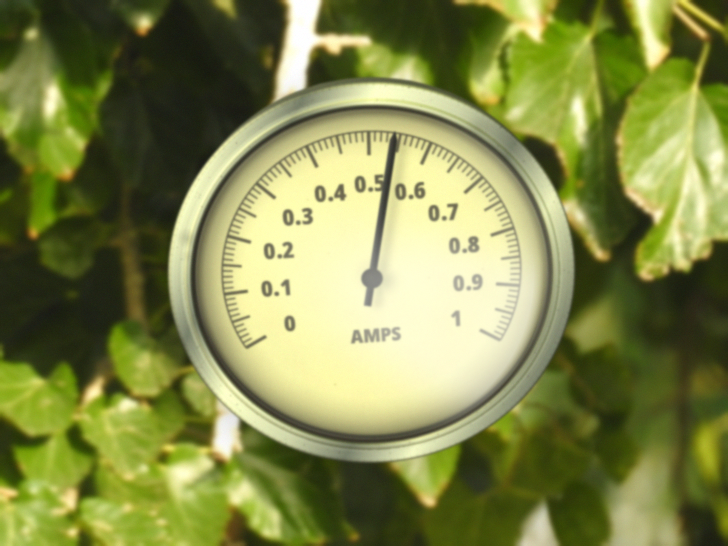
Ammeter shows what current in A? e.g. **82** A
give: **0.54** A
